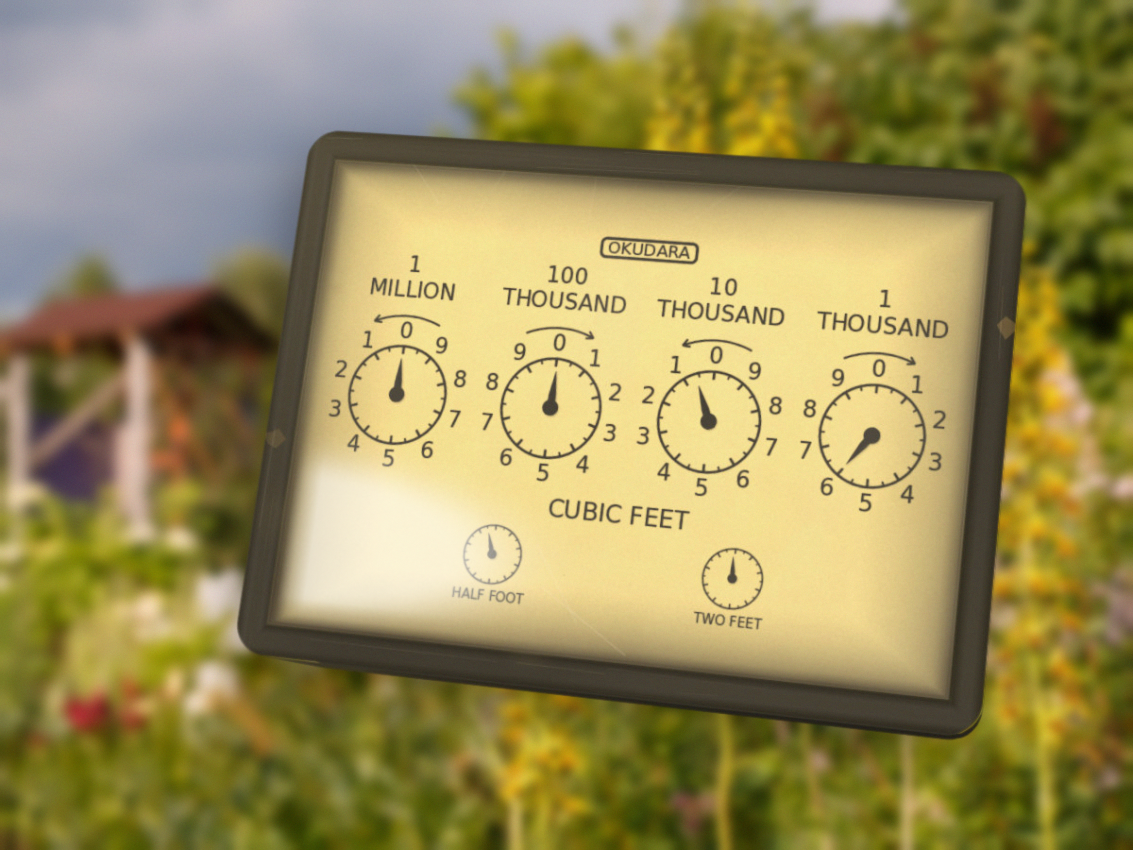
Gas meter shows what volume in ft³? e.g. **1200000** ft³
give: **600** ft³
